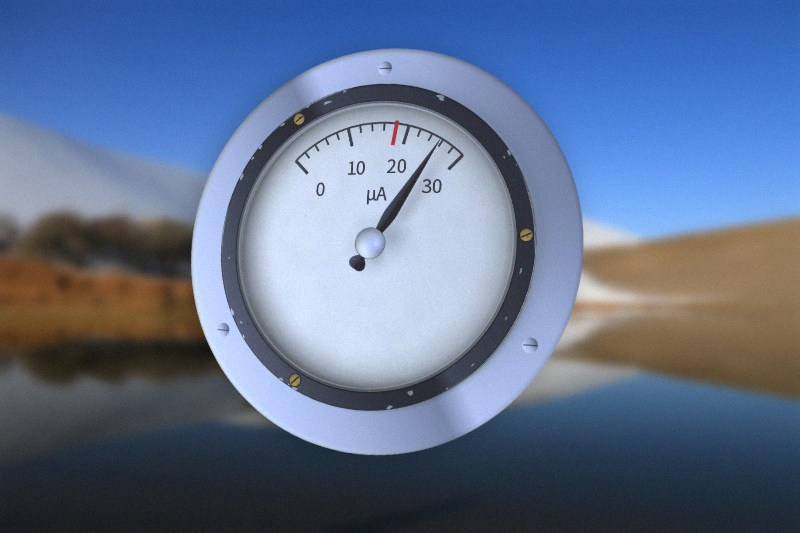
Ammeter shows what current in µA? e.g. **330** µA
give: **26** µA
